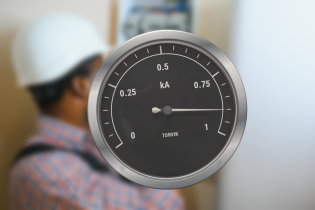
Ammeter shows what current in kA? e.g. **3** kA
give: **0.9** kA
